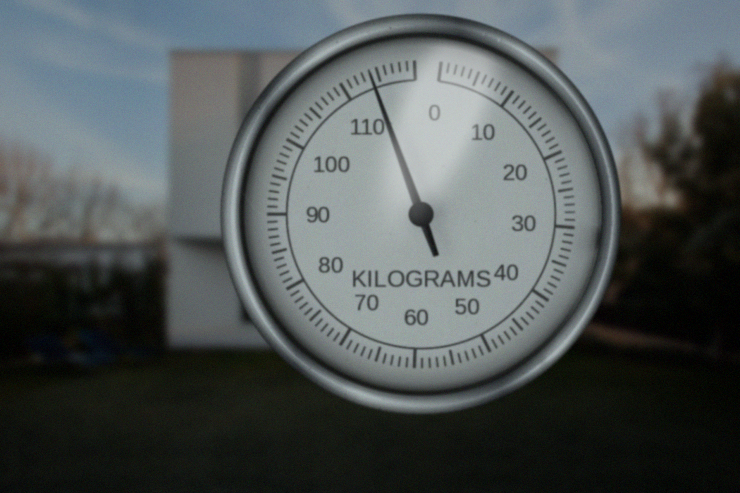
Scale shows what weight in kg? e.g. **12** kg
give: **114** kg
